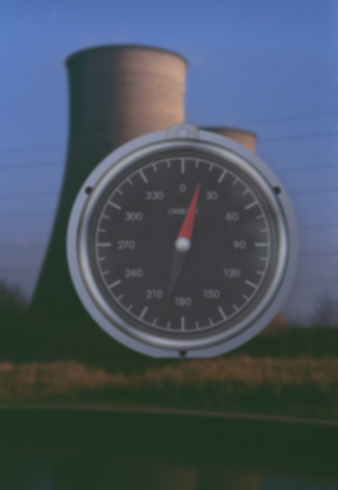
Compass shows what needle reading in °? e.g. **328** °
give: **15** °
